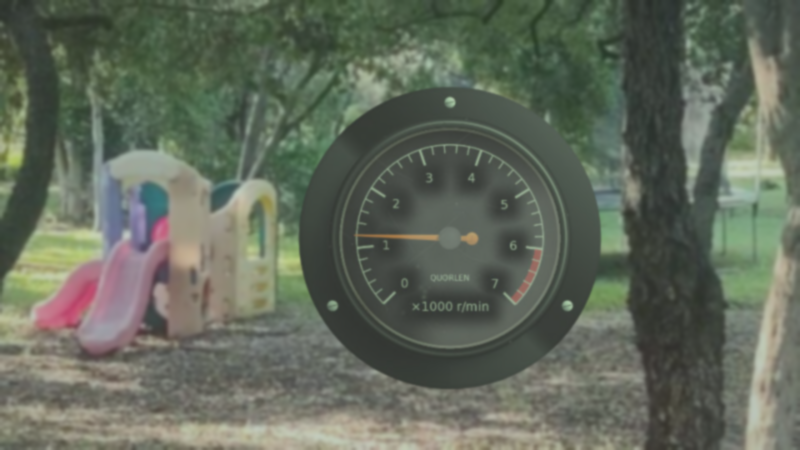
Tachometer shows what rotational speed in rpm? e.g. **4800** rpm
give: **1200** rpm
